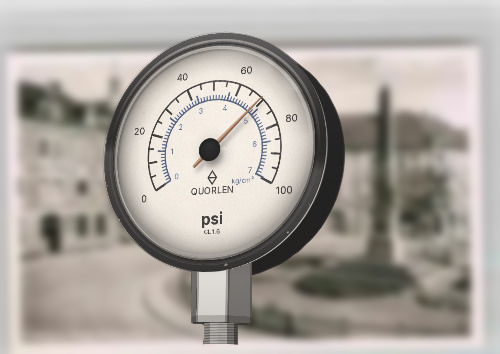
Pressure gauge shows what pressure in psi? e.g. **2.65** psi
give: **70** psi
